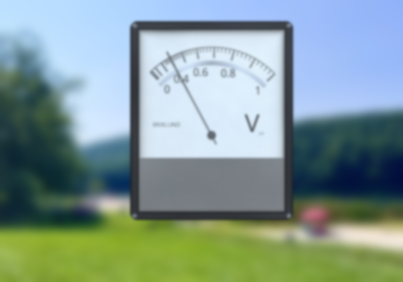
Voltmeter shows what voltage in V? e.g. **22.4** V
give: **0.4** V
